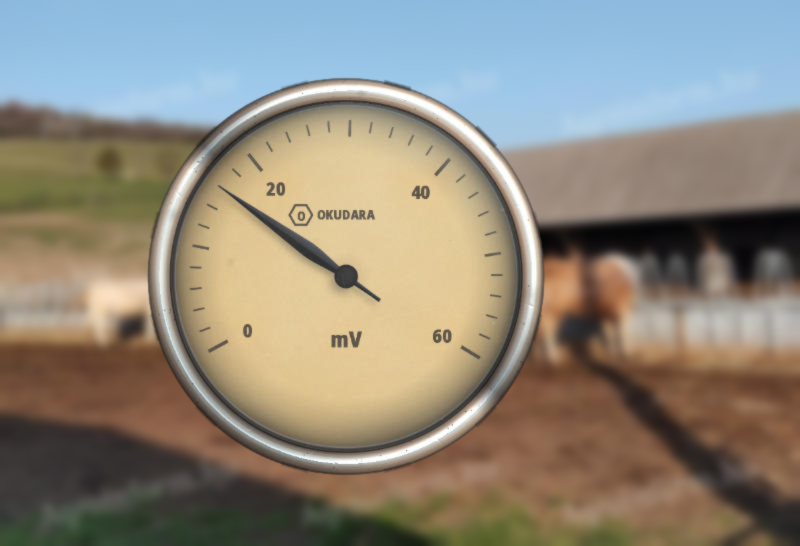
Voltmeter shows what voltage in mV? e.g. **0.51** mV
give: **16** mV
